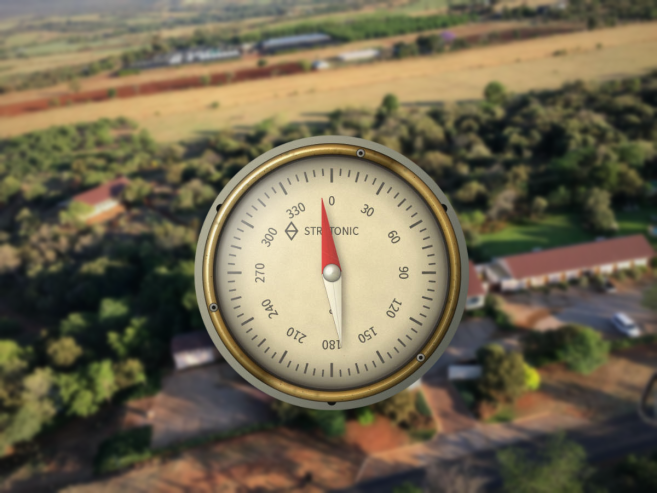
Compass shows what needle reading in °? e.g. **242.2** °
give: **352.5** °
